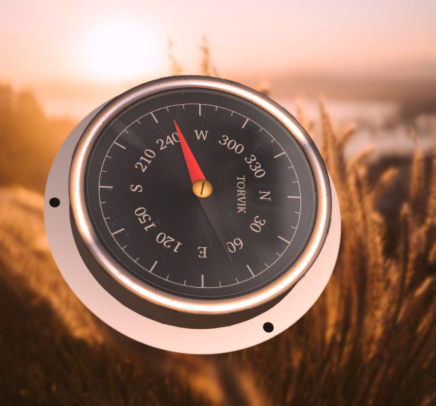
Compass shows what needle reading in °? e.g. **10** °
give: **250** °
